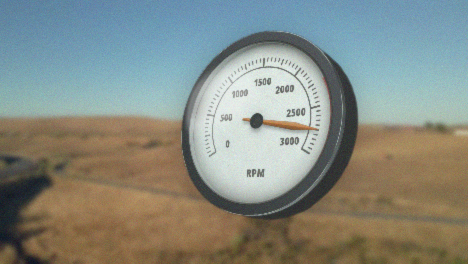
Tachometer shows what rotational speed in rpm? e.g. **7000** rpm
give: **2750** rpm
